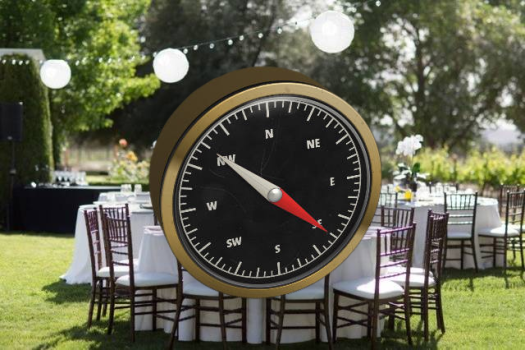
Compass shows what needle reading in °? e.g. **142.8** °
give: **135** °
